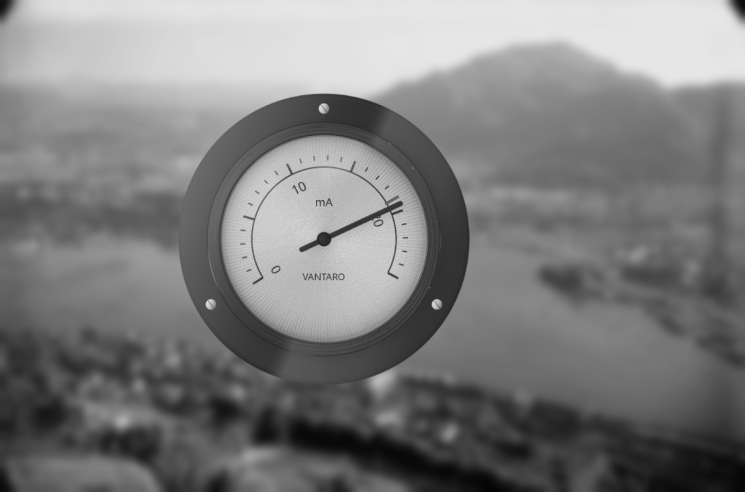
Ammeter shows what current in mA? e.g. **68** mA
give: **19.5** mA
